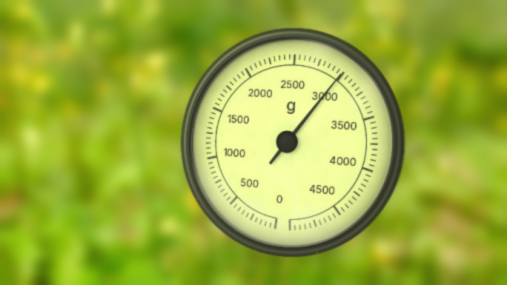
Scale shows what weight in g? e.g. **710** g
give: **3000** g
